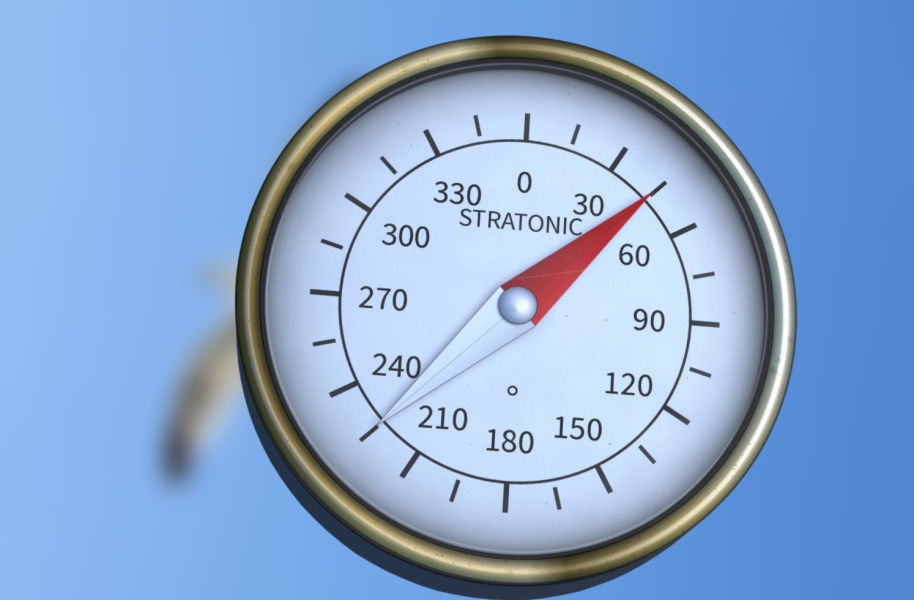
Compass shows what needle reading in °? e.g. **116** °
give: **45** °
